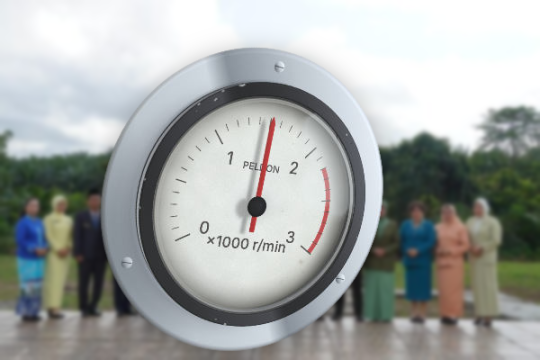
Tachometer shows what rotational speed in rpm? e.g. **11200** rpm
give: **1500** rpm
